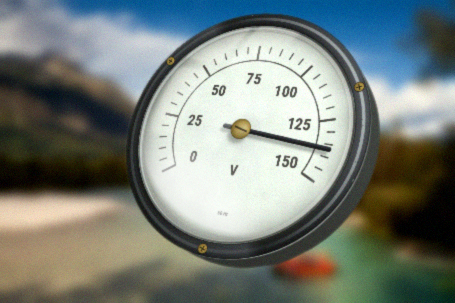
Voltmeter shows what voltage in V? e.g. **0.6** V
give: **137.5** V
